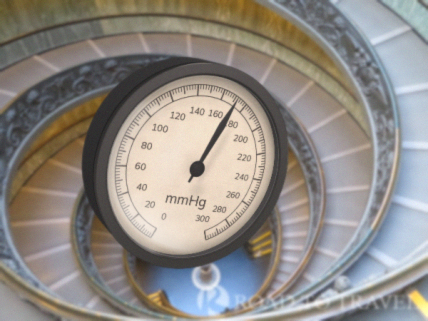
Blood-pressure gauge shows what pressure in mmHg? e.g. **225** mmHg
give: **170** mmHg
